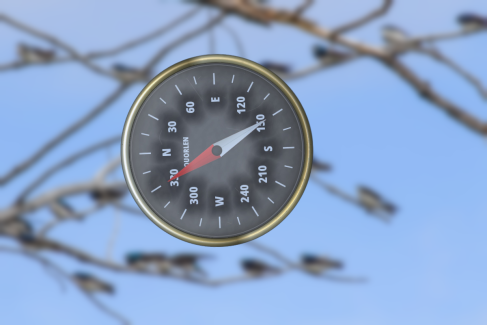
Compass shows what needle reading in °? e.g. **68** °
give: **330** °
